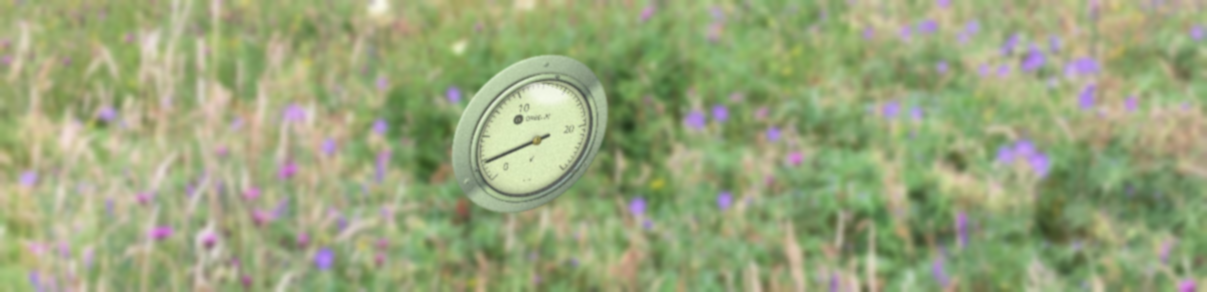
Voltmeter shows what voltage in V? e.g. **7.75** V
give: **2.5** V
